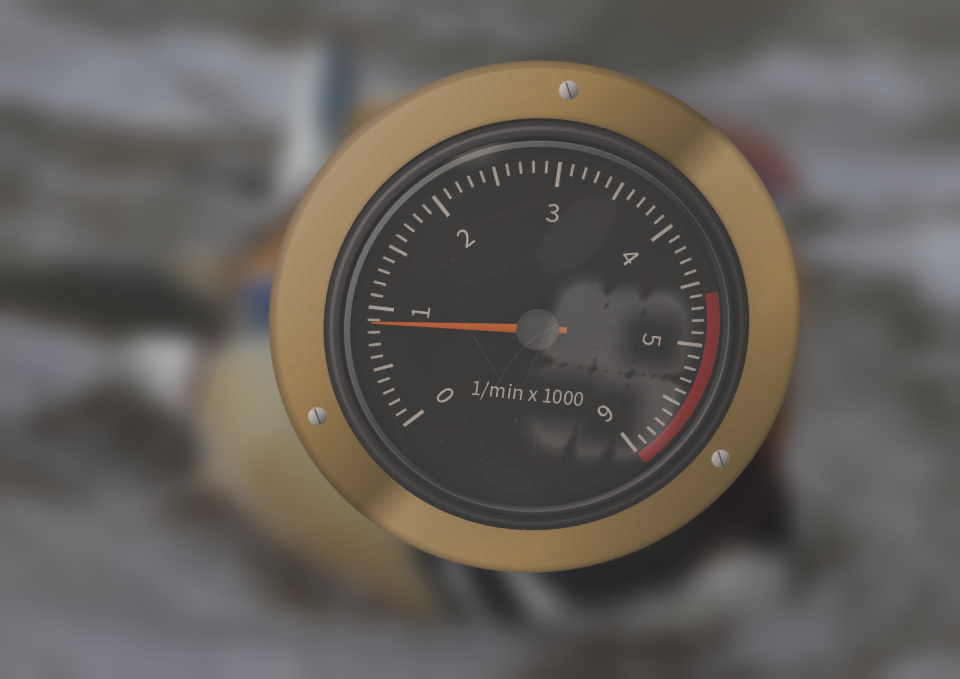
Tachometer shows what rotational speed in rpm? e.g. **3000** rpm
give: **900** rpm
